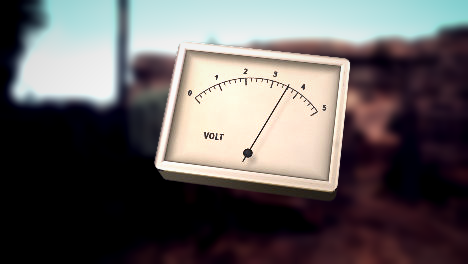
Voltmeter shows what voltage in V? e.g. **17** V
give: **3.6** V
